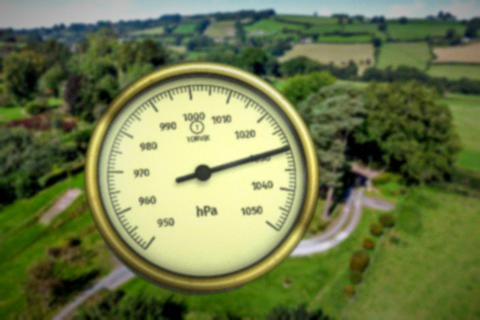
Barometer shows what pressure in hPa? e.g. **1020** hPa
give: **1030** hPa
